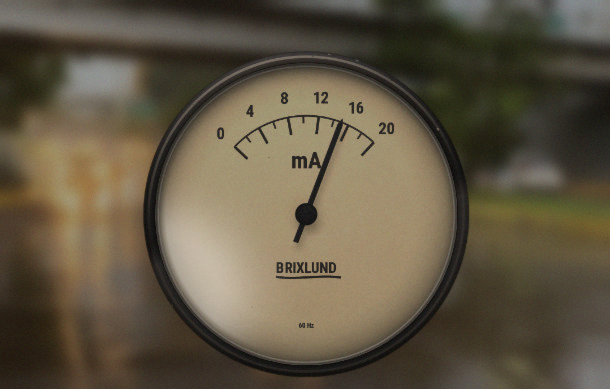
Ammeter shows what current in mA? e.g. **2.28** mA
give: **15** mA
